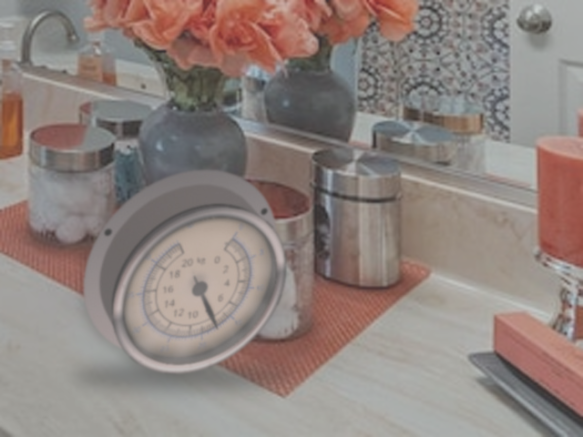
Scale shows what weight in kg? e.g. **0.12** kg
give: **8** kg
